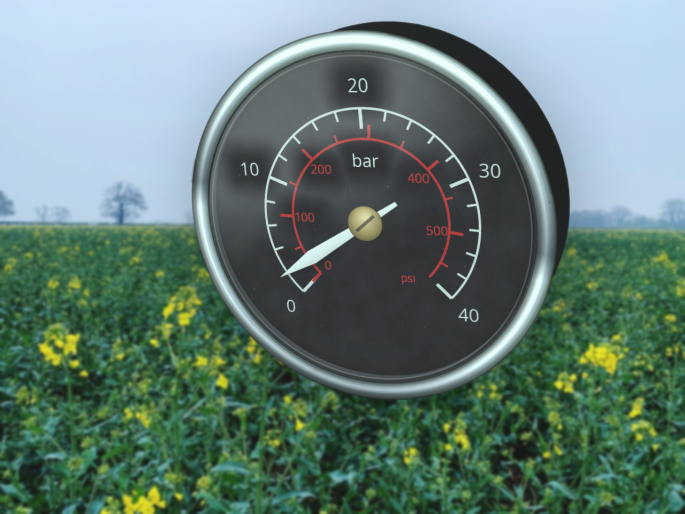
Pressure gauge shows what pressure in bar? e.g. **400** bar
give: **2** bar
